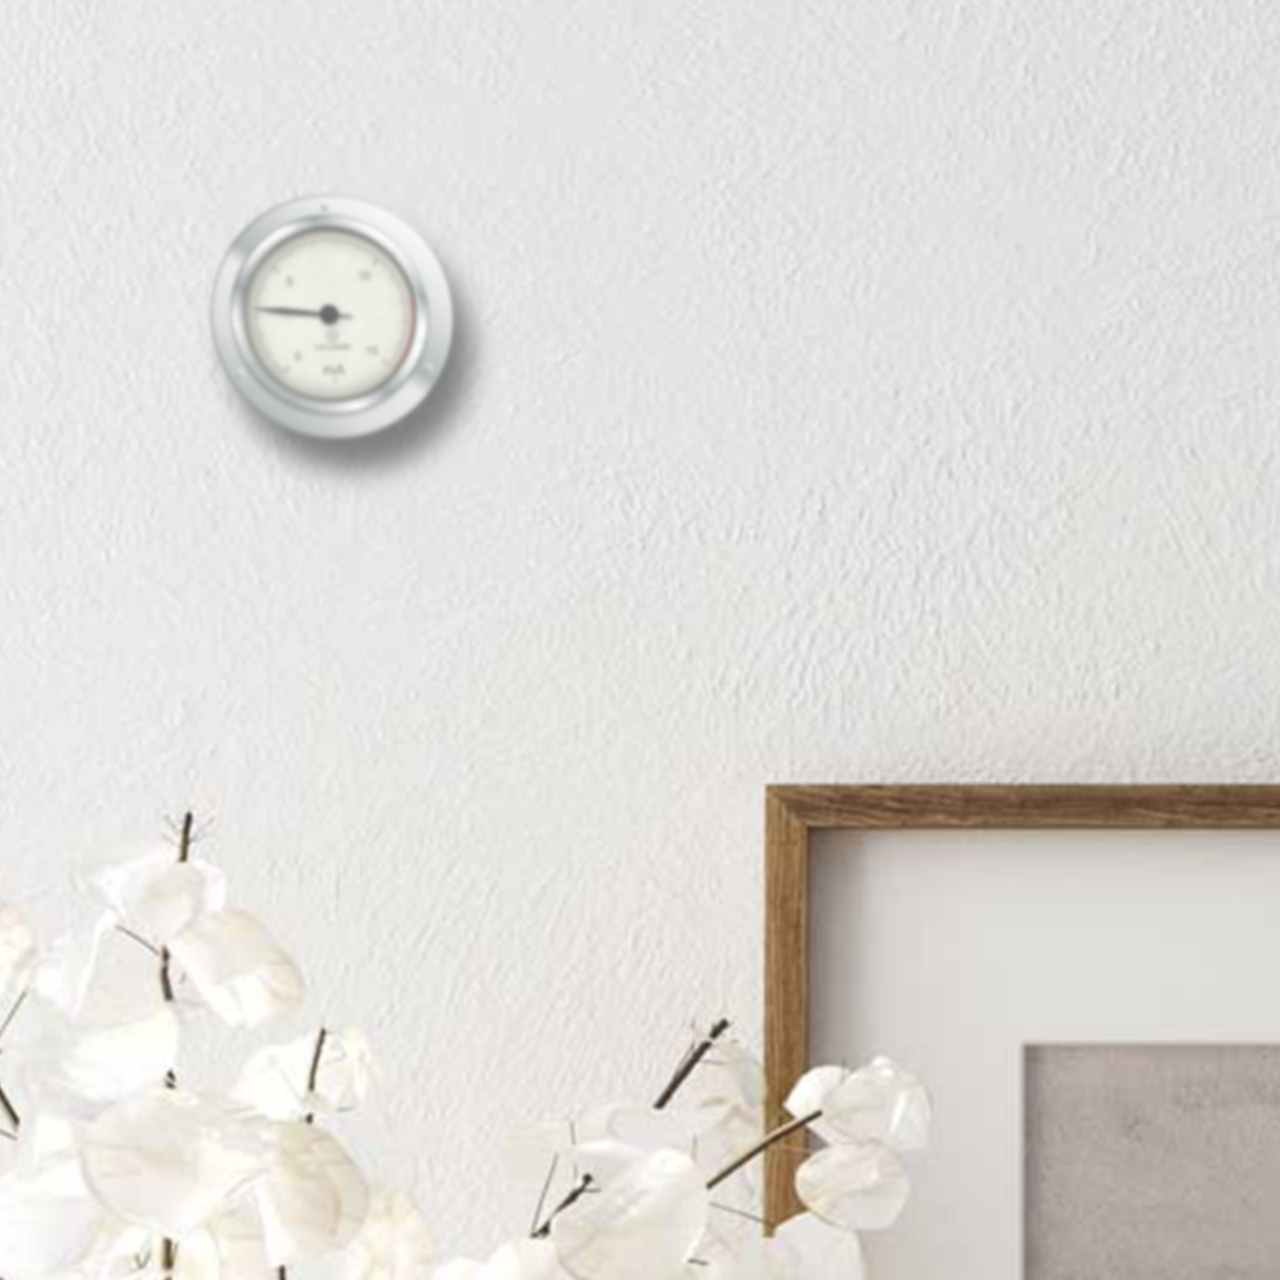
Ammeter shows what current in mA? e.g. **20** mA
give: **3** mA
